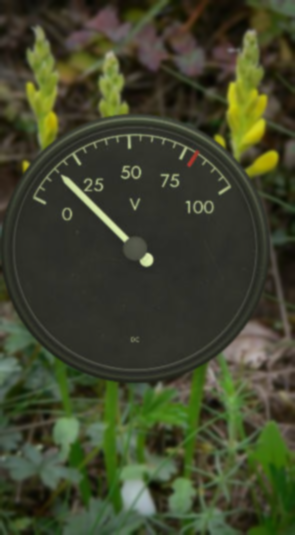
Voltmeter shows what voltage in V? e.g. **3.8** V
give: **15** V
